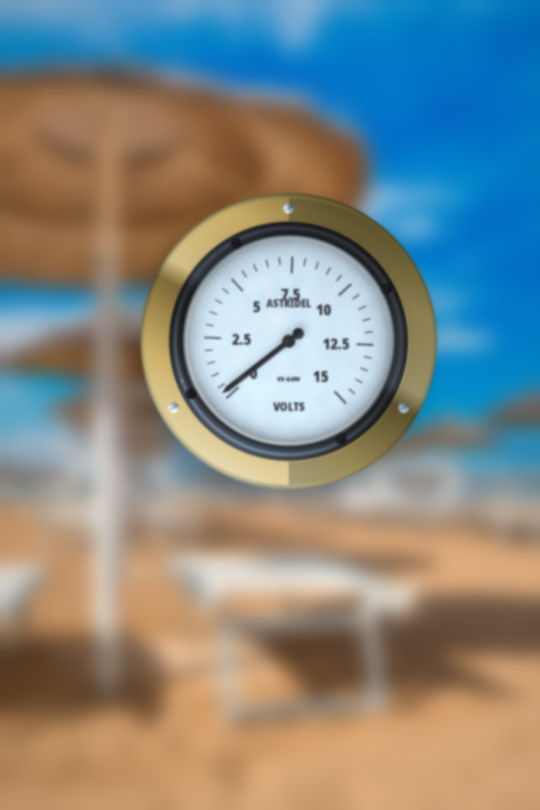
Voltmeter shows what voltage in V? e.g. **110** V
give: **0.25** V
